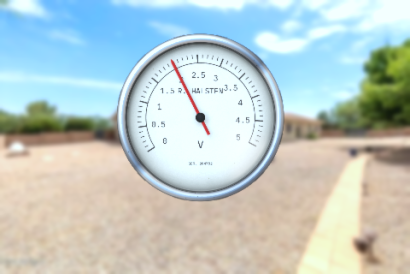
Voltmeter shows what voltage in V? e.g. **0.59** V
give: **2** V
